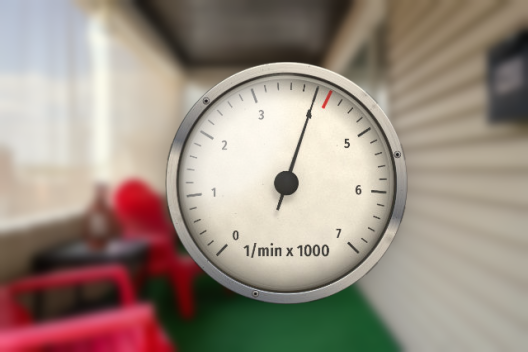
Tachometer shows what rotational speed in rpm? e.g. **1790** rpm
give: **4000** rpm
